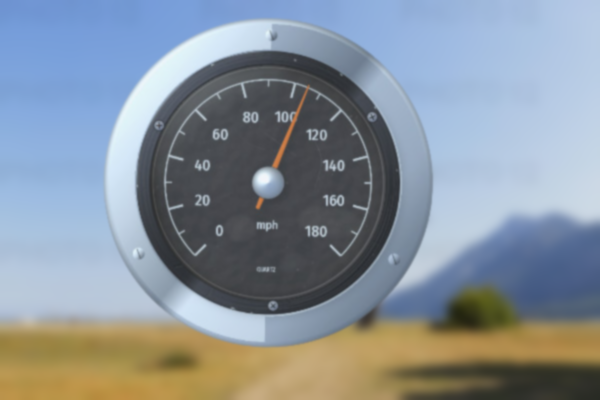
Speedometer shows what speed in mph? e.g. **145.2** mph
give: **105** mph
